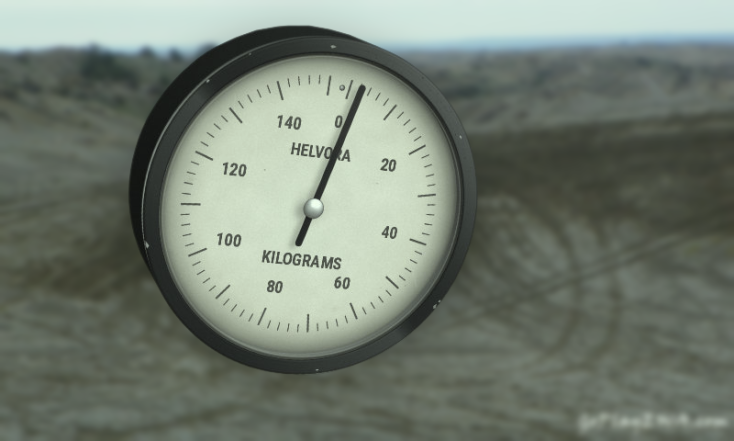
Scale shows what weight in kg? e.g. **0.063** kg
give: **2** kg
